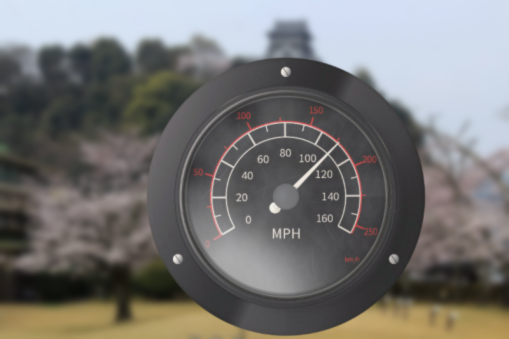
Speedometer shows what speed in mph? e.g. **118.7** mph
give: **110** mph
